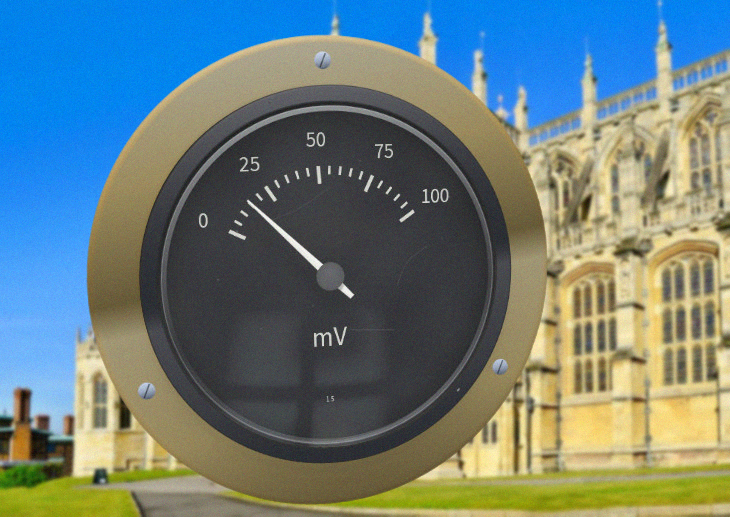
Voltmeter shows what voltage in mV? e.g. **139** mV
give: **15** mV
